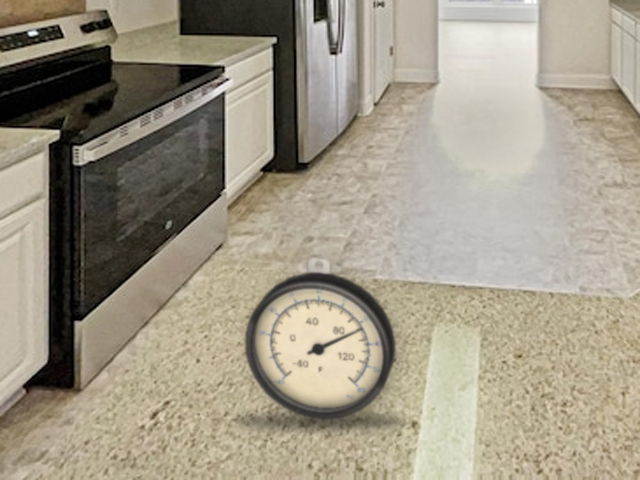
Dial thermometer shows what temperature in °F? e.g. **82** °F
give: **90** °F
